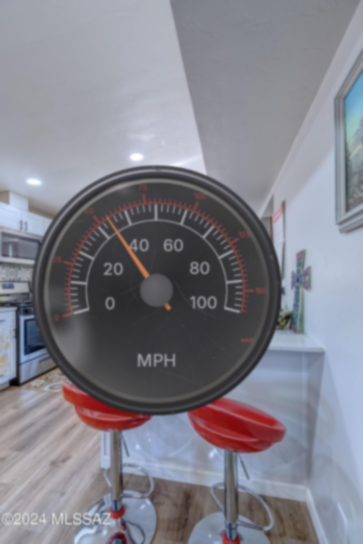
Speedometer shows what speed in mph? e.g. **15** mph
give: **34** mph
